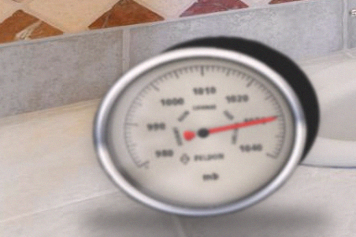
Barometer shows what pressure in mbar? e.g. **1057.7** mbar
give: **1030** mbar
